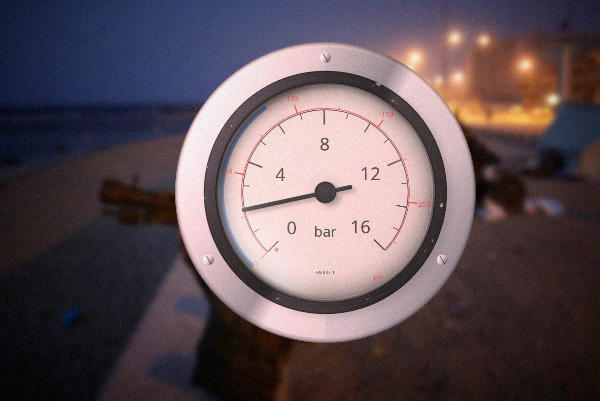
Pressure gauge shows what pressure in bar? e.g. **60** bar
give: **2** bar
